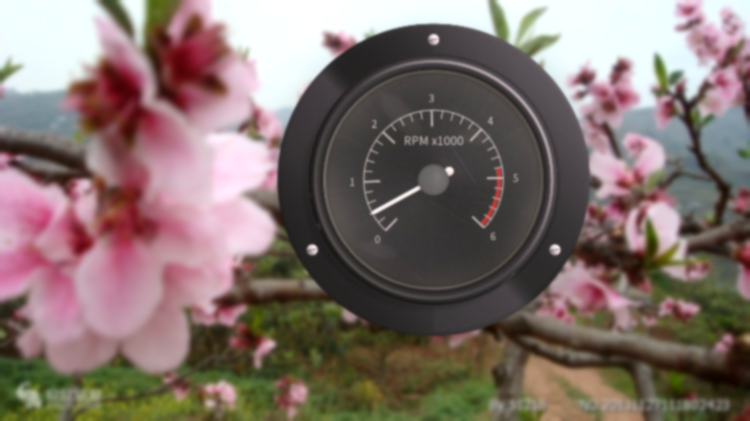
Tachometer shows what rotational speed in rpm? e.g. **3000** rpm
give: **400** rpm
